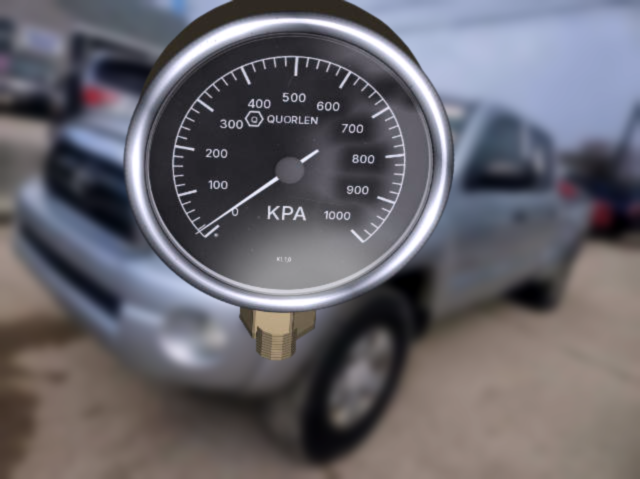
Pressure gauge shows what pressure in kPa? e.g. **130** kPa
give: **20** kPa
